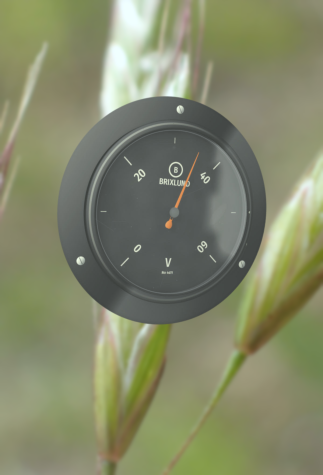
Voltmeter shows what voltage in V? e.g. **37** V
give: **35** V
